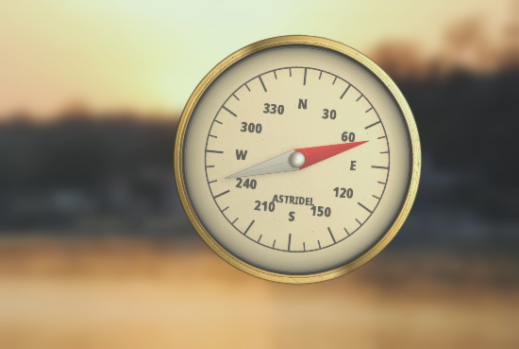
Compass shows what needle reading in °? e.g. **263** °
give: **70** °
